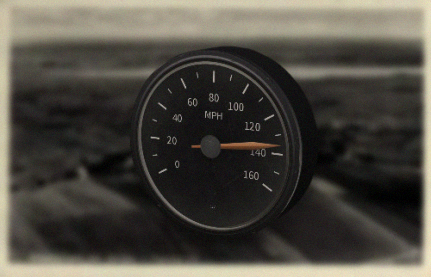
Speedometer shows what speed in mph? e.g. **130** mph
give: **135** mph
